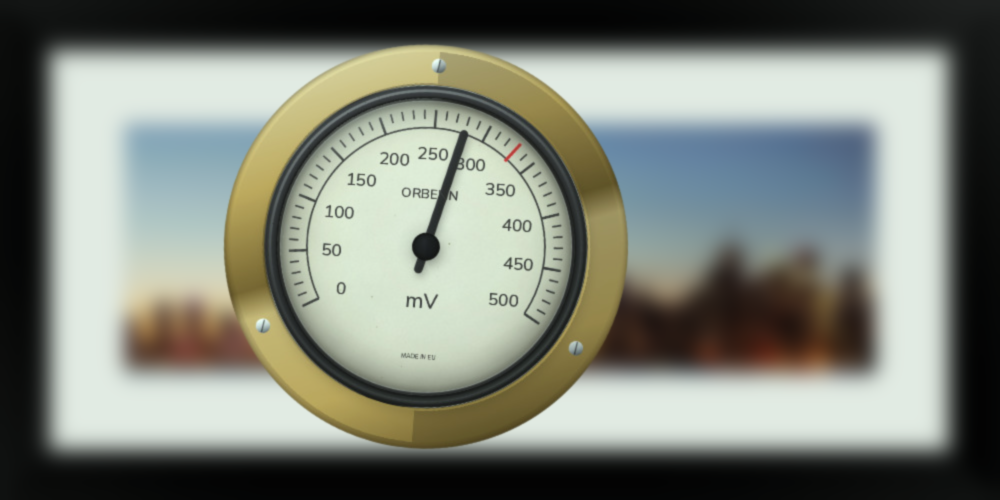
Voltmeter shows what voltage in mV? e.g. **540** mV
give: **280** mV
